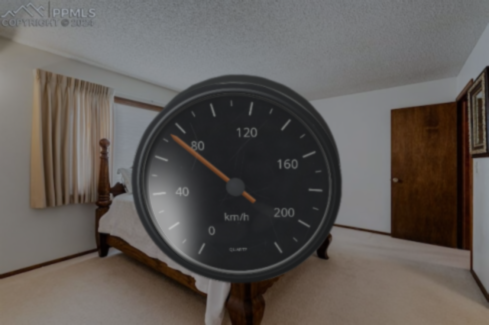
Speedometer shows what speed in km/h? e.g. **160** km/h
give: **75** km/h
